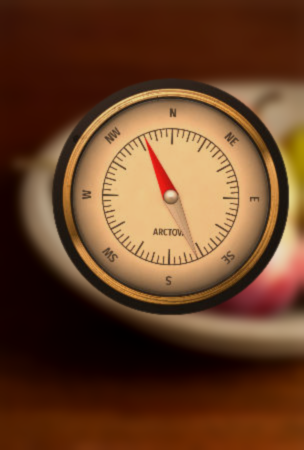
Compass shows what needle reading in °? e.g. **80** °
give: **335** °
